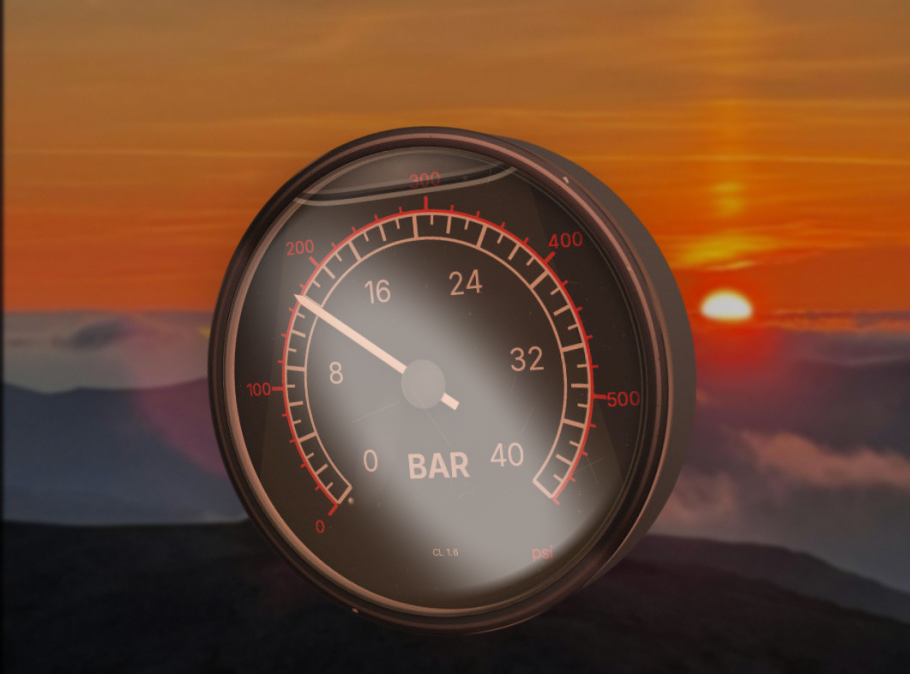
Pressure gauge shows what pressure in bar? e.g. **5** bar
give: **12** bar
